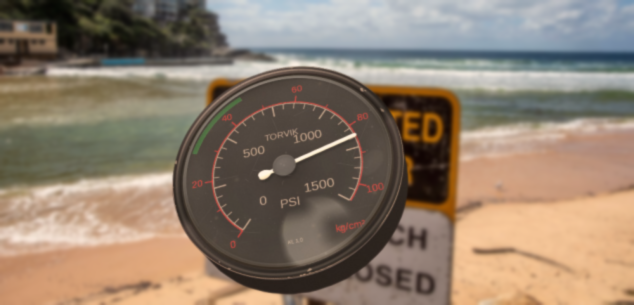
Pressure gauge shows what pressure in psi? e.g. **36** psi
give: **1200** psi
